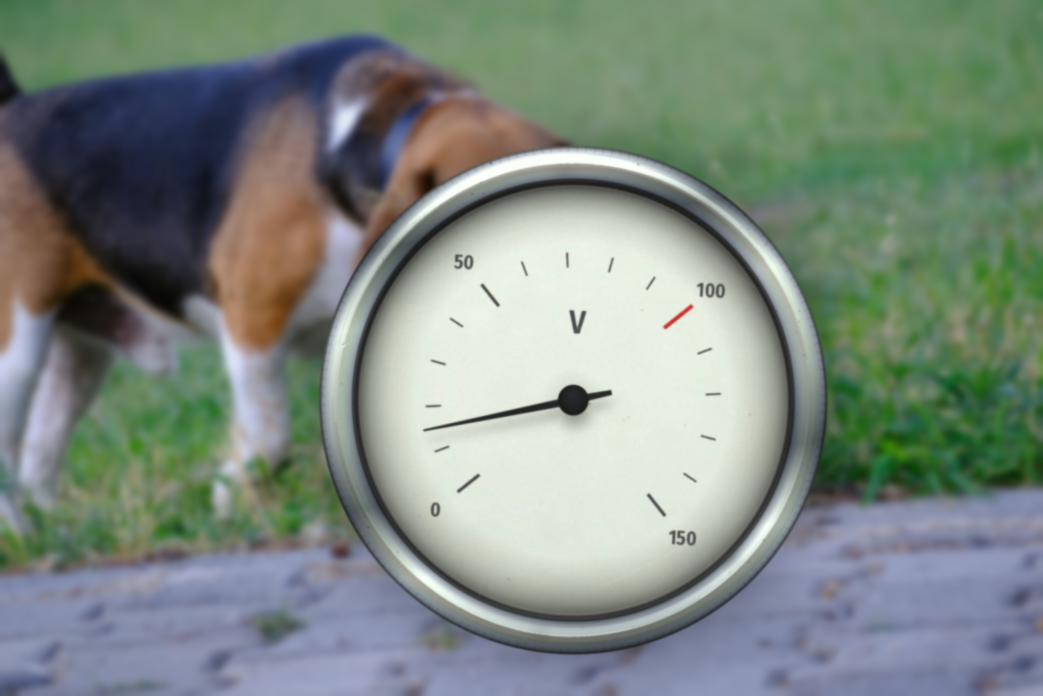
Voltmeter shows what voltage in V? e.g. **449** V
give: **15** V
